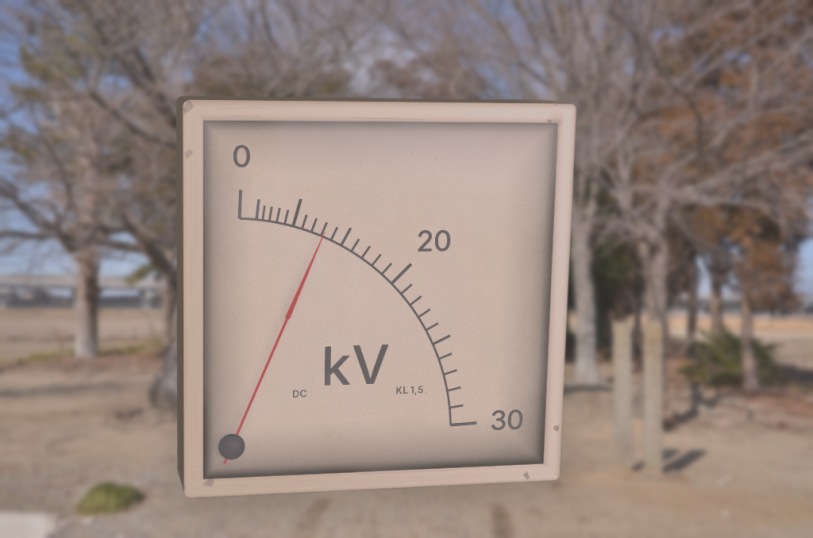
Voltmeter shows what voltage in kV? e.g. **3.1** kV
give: **13** kV
